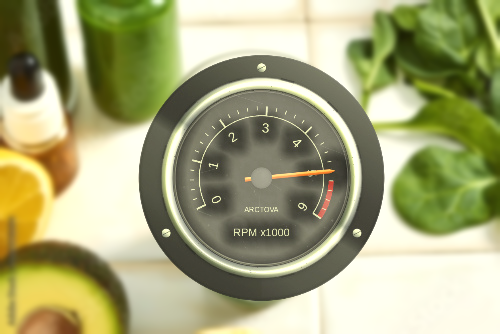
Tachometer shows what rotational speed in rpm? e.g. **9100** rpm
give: **5000** rpm
